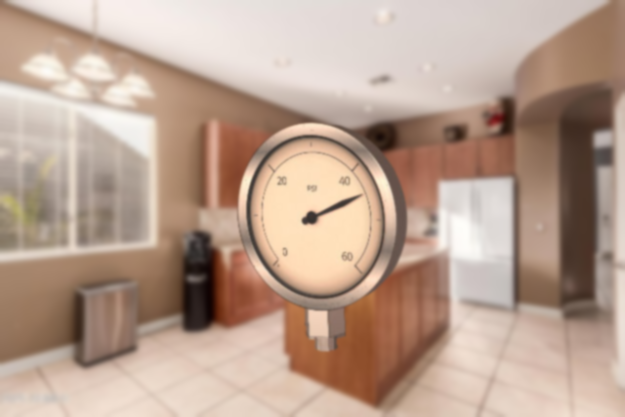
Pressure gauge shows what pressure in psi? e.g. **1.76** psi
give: **45** psi
